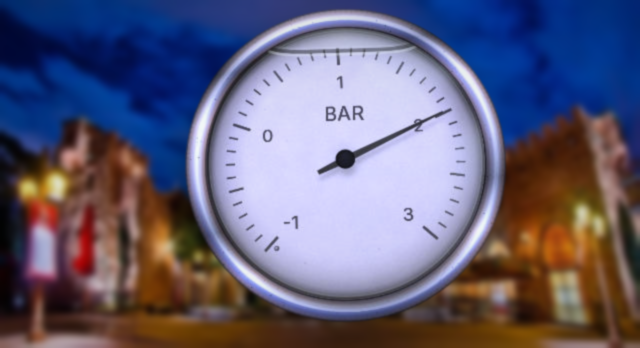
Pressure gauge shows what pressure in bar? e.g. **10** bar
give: **2** bar
